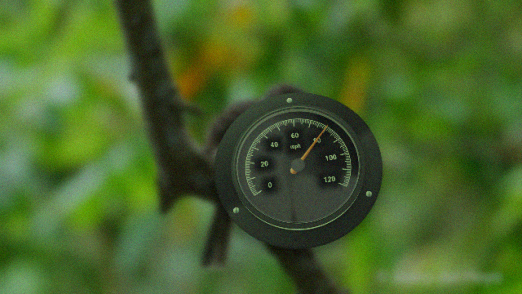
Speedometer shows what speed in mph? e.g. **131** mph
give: **80** mph
